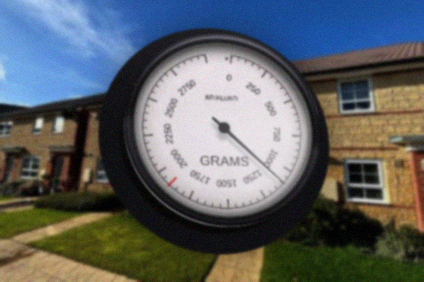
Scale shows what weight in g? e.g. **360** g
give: **1100** g
